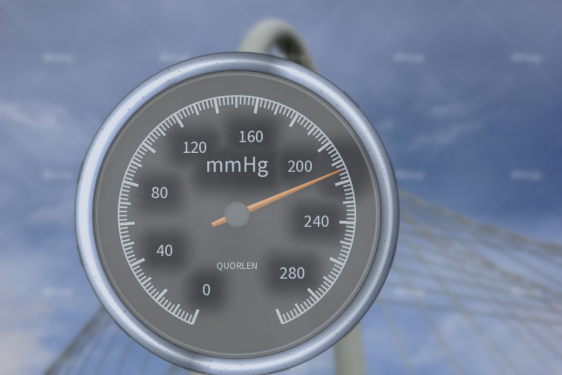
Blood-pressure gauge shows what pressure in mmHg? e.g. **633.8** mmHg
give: **214** mmHg
